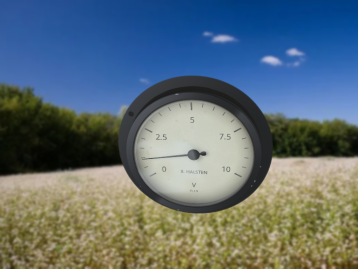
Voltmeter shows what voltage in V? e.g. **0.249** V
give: **1** V
